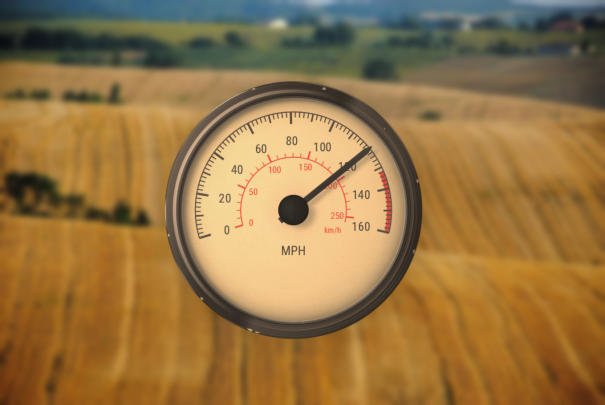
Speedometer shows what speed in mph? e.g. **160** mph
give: **120** mph
